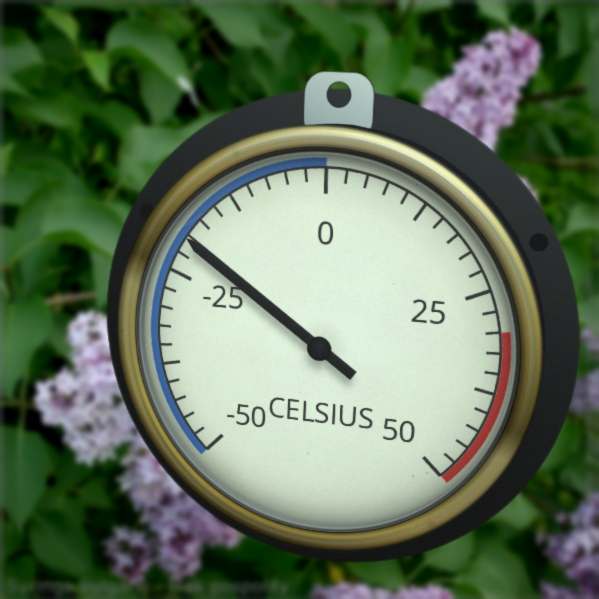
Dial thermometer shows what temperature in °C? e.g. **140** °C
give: **-20** °C
